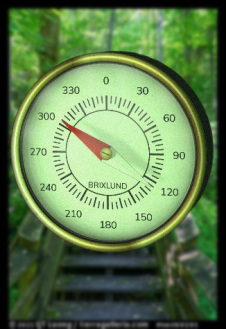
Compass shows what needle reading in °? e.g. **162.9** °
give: **305** °
